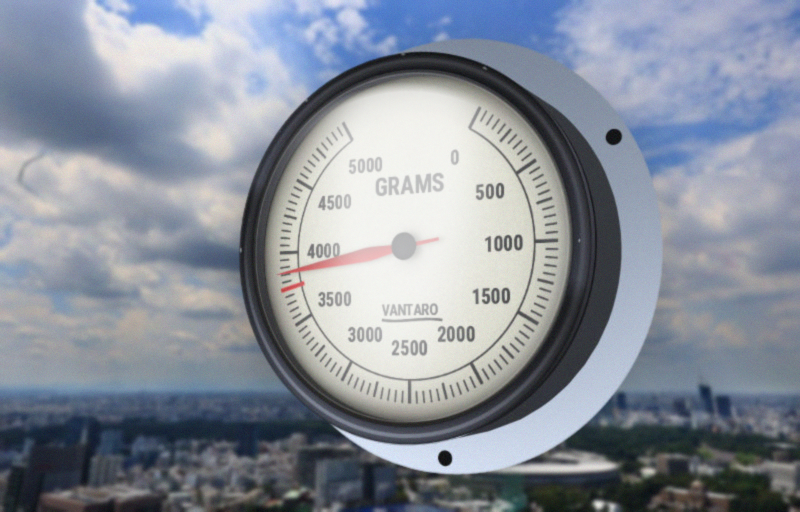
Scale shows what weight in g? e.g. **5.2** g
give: **3850** g
